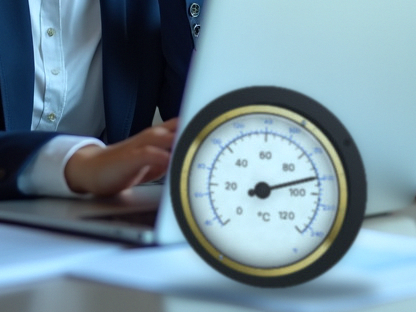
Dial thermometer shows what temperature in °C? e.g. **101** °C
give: **92** °C
